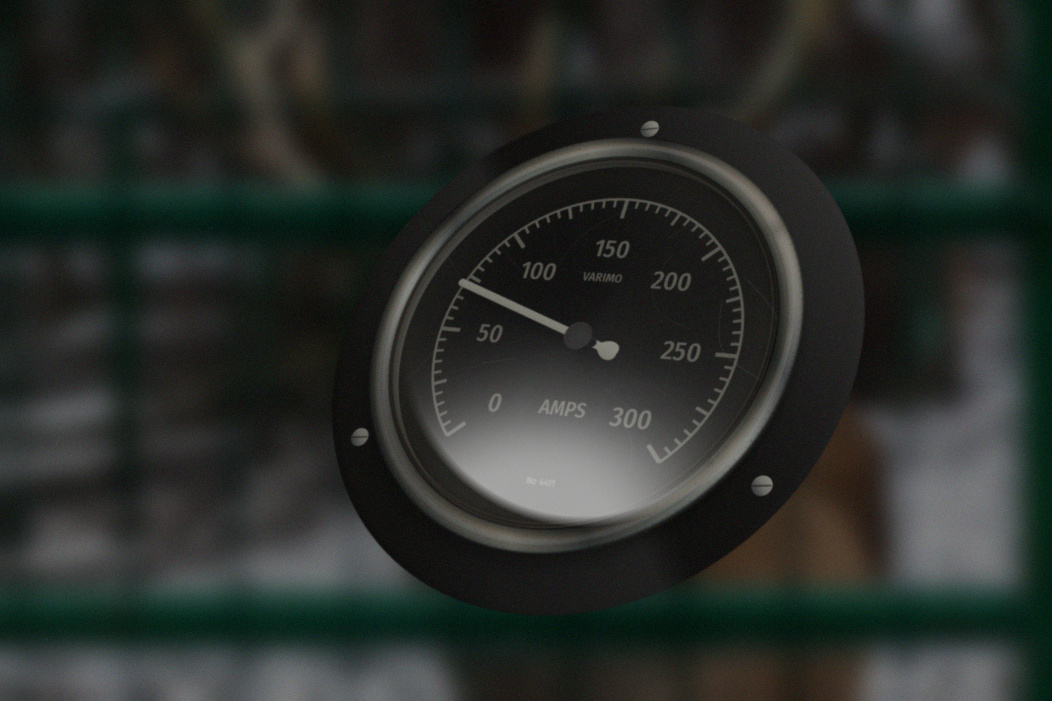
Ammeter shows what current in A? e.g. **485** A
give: **70** A
